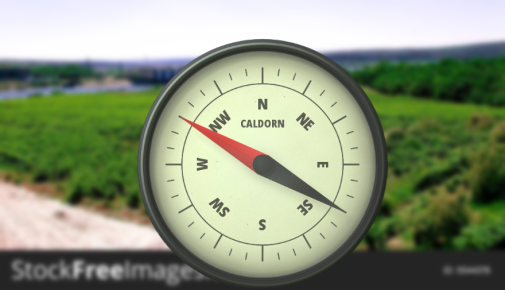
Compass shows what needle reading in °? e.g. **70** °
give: **300** °
